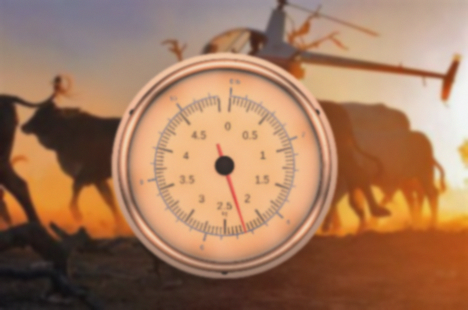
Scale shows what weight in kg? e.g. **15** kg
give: **2.25** kg
